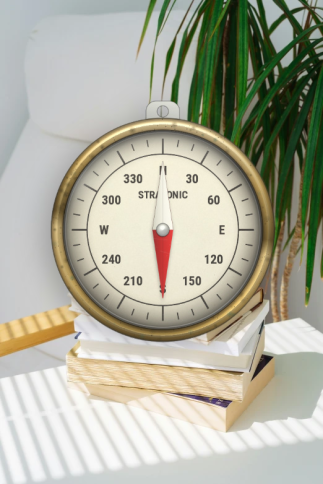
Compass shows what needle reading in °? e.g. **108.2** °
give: **180** °
